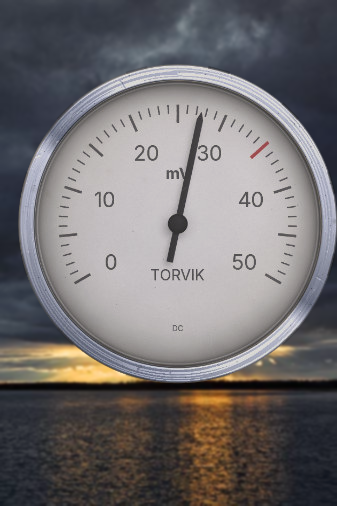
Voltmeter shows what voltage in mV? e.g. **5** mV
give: **27.5** mV
